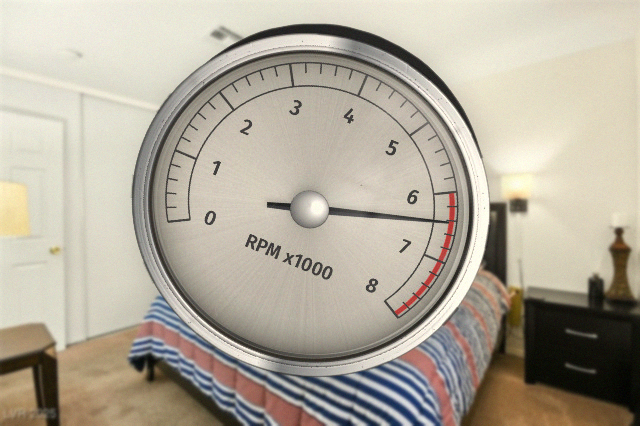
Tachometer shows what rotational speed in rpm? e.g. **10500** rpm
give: **6400** rpm
